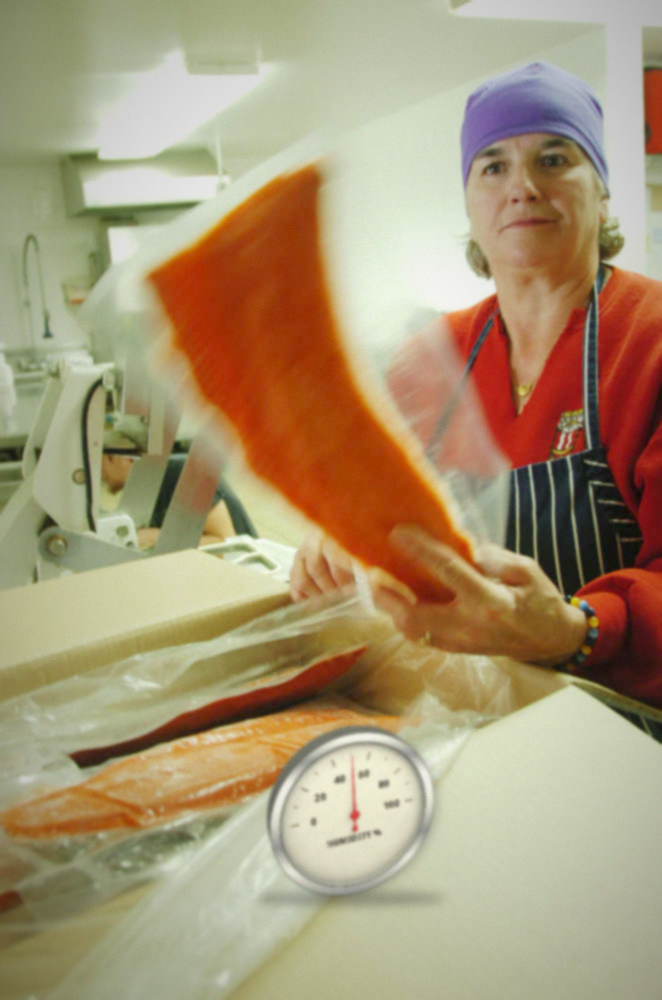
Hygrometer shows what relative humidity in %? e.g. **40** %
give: **50** %
